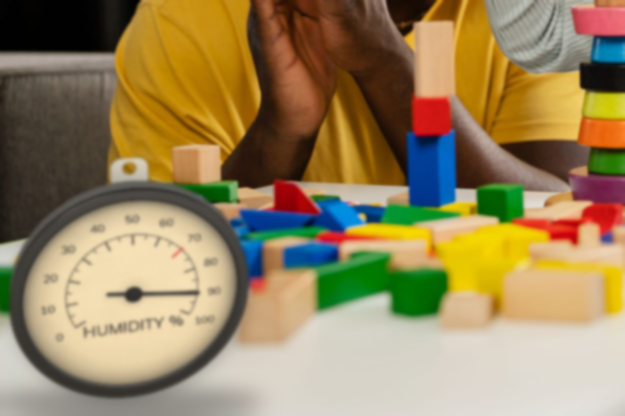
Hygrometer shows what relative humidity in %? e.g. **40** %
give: **90** %
